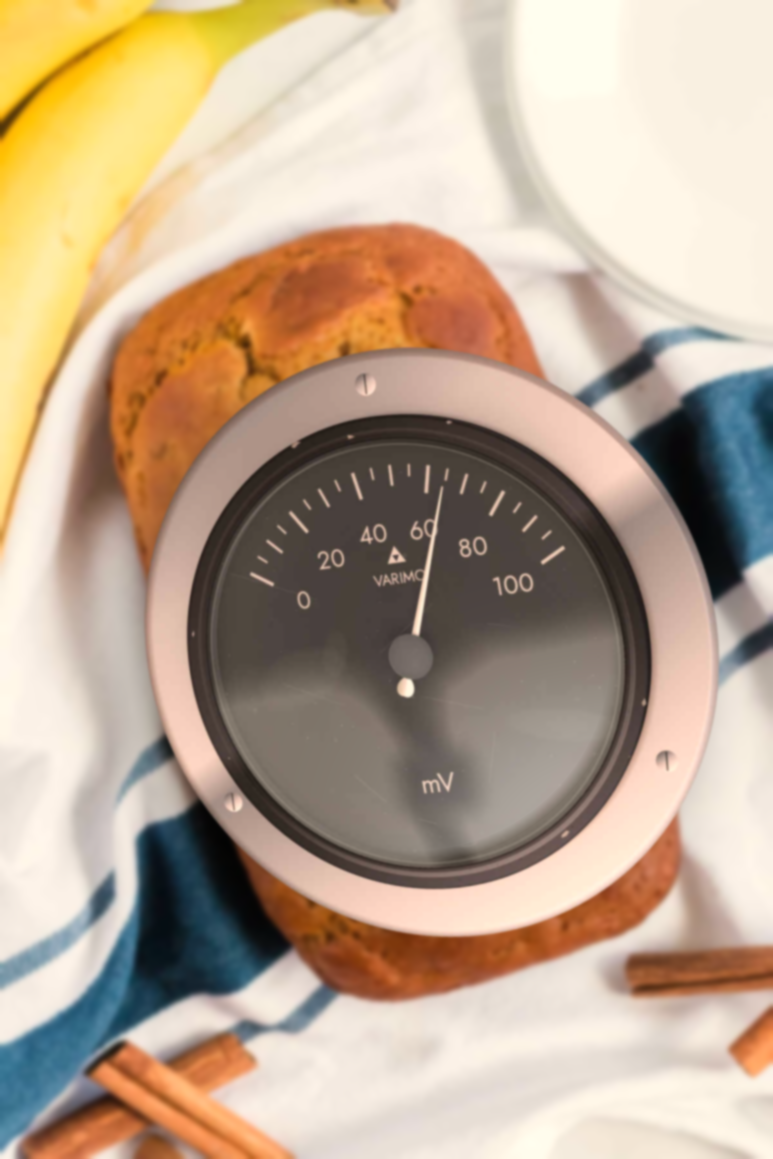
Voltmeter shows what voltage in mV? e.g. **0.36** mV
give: **65** mV
